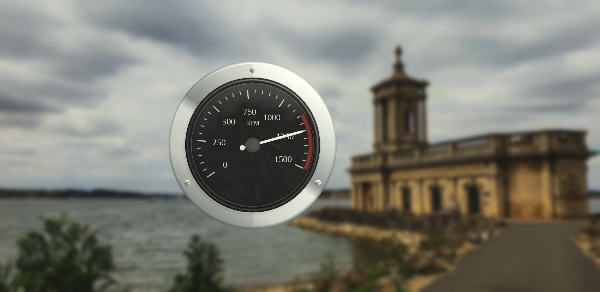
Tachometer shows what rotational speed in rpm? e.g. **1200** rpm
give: **1250** rpm
